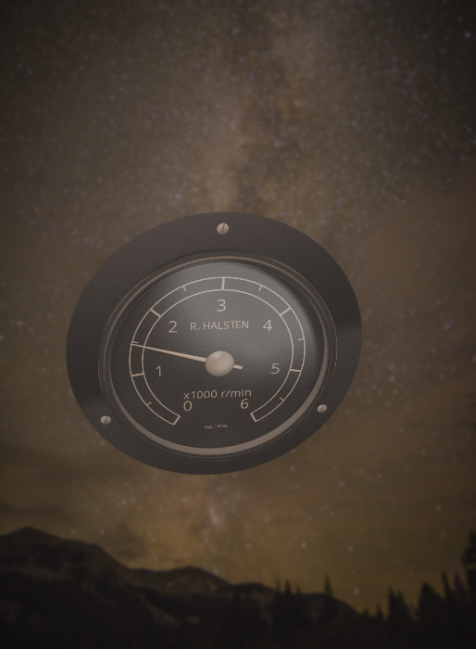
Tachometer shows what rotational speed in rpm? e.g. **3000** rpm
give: **1500** rpm
